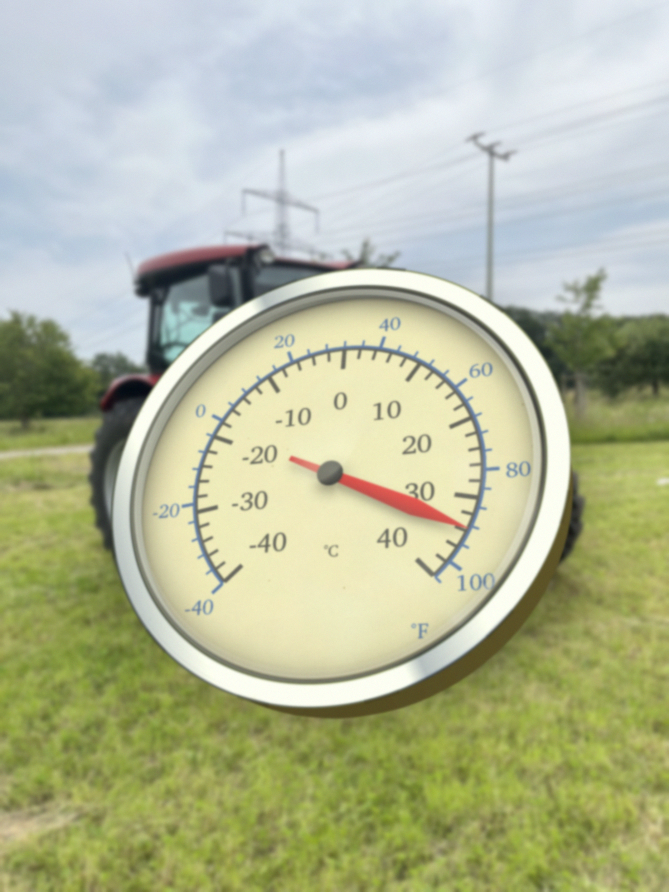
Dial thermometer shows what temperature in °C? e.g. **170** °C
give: **34** °C
